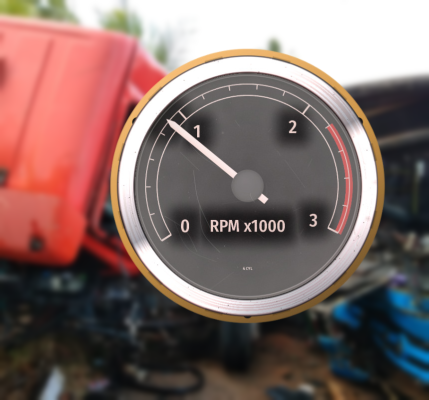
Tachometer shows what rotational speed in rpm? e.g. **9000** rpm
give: **900** rpm
